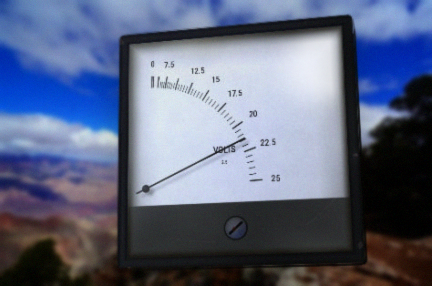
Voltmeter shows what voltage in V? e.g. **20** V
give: **21.5** V
